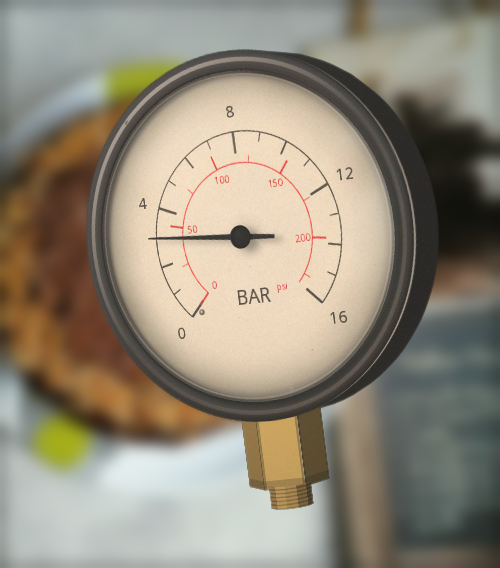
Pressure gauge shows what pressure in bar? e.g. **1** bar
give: **3** bar
